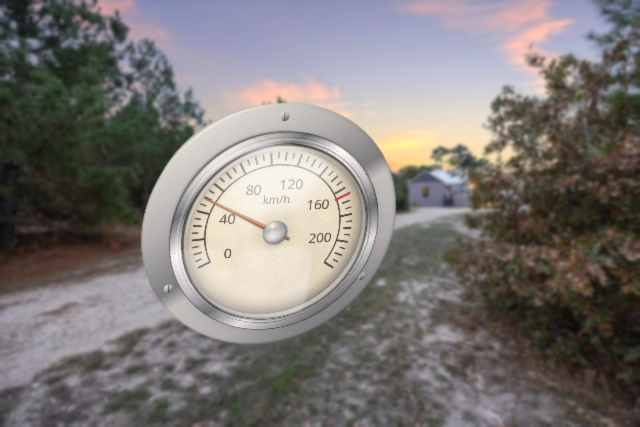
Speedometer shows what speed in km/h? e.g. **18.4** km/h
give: **50** km/h
